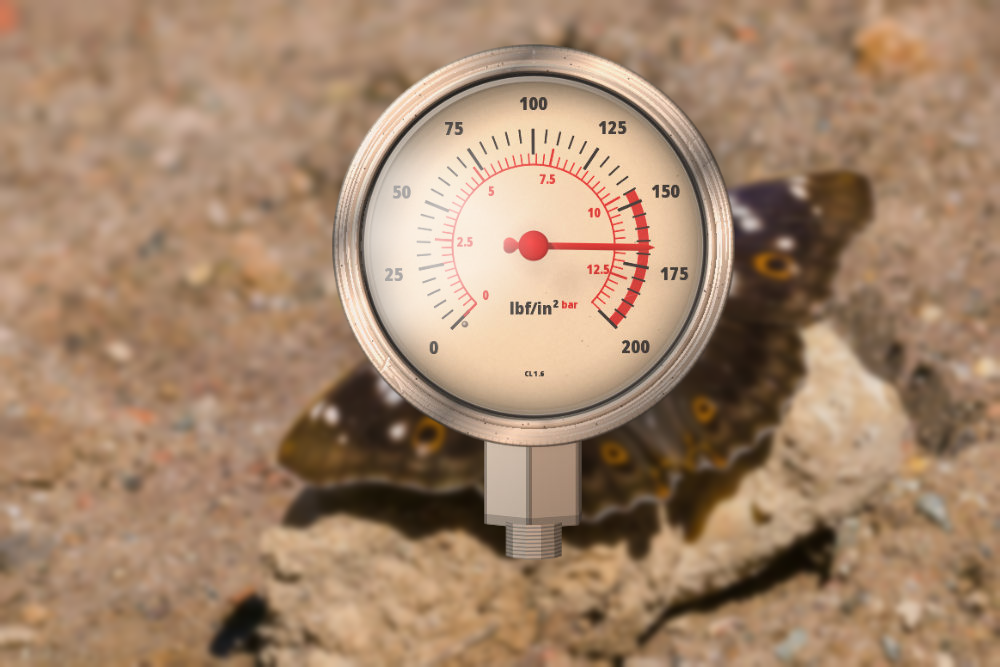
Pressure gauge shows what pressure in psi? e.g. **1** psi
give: **167.5** psi
